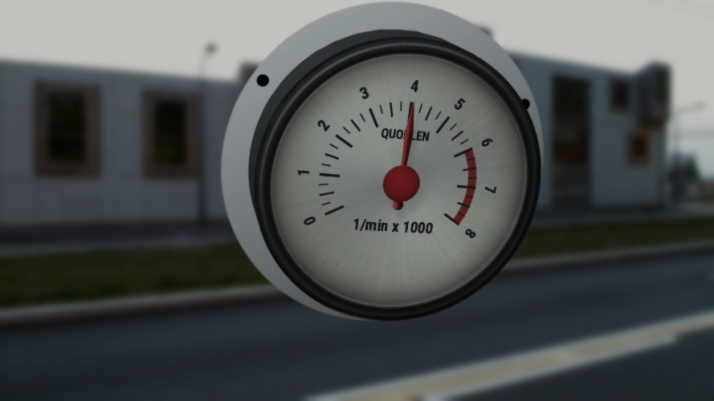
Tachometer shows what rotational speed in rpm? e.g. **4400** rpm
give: **4000** rpm
